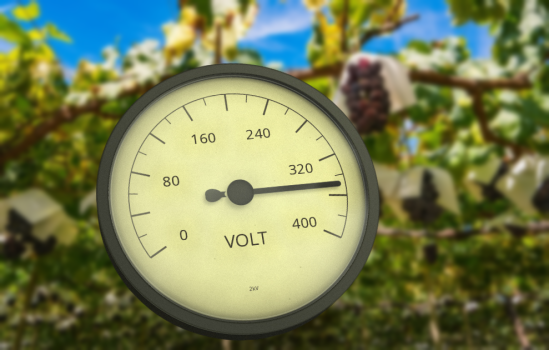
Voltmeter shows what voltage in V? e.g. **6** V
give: **350** V
